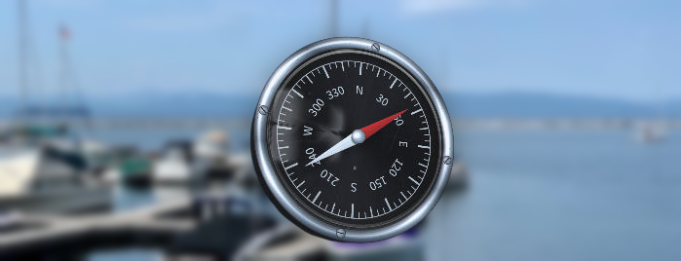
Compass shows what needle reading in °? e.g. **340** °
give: **55** °
